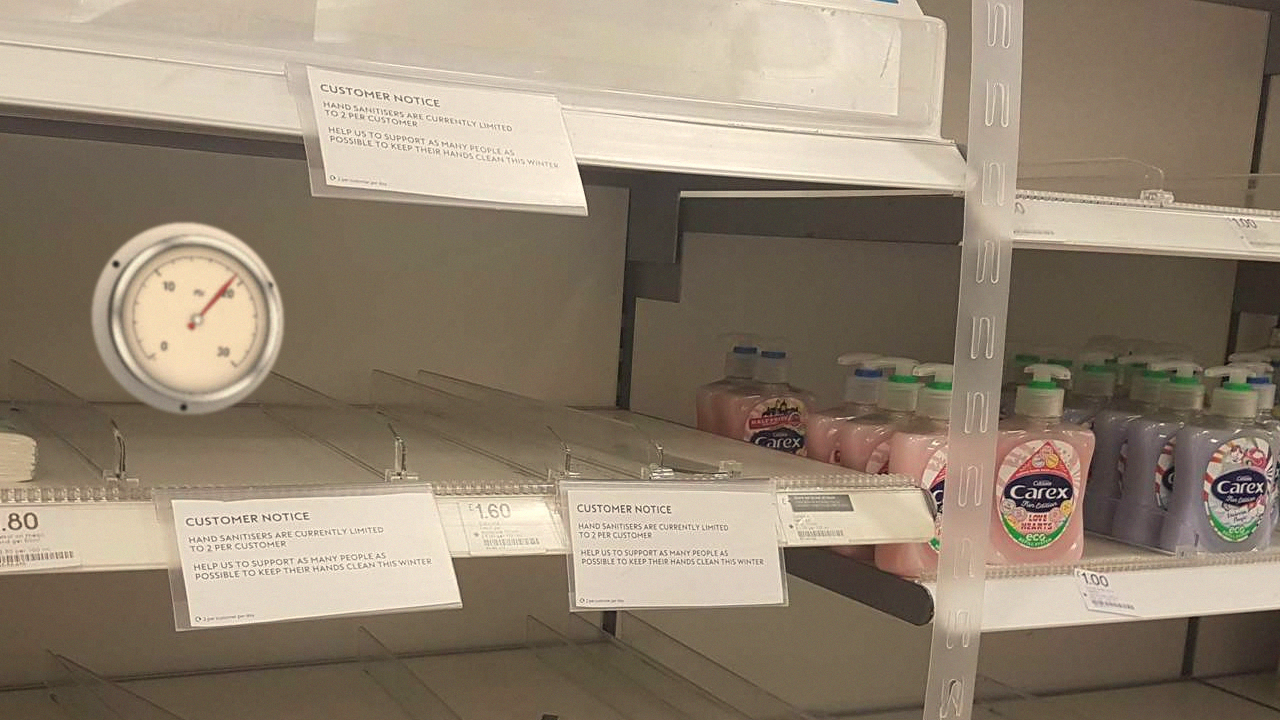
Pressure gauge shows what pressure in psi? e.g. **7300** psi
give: **19** psi
